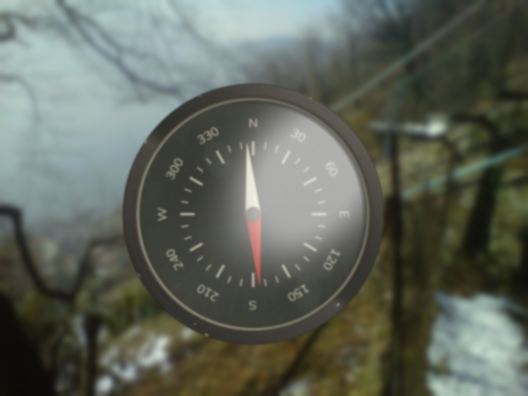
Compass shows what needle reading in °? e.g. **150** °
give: **175** °
